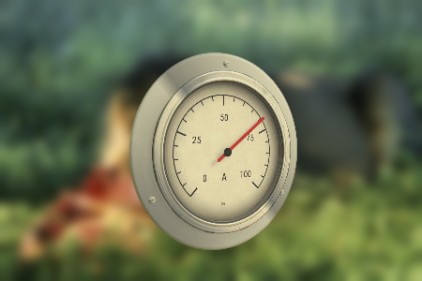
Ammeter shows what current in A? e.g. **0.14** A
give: **70** A
